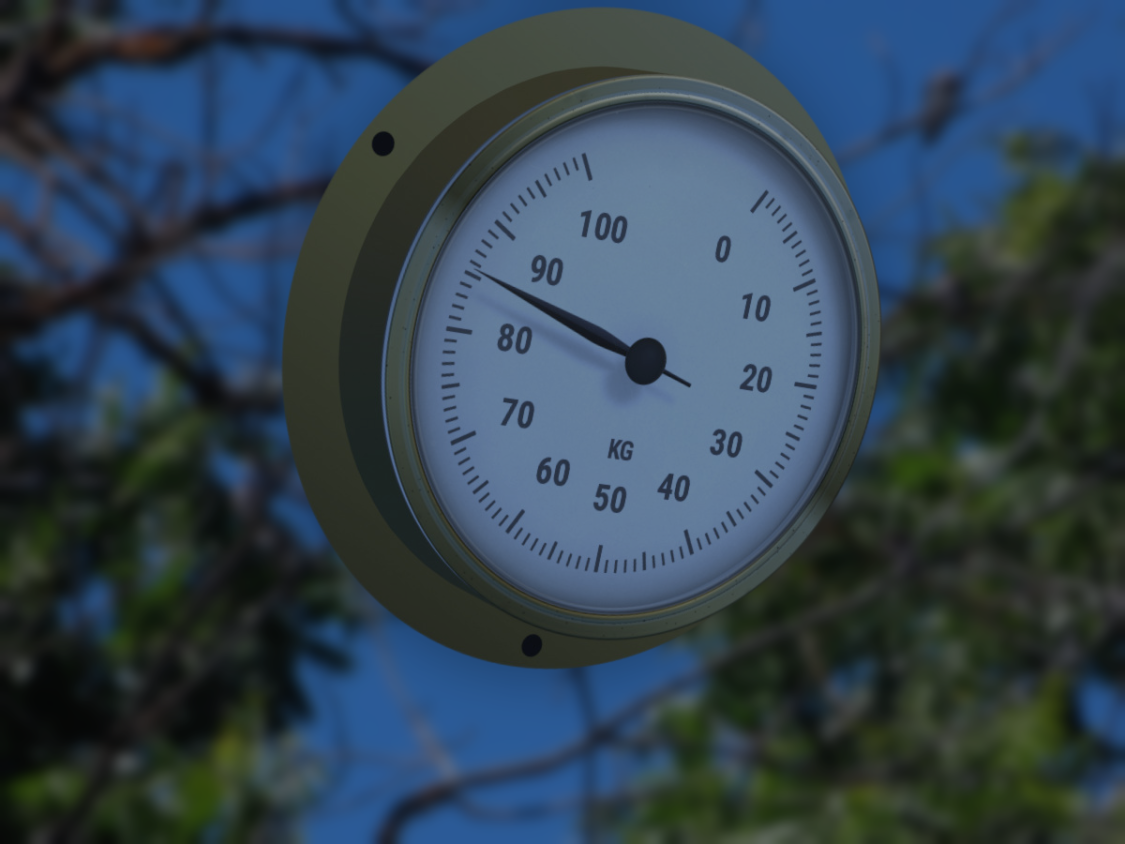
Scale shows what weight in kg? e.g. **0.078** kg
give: **85.5** kg
